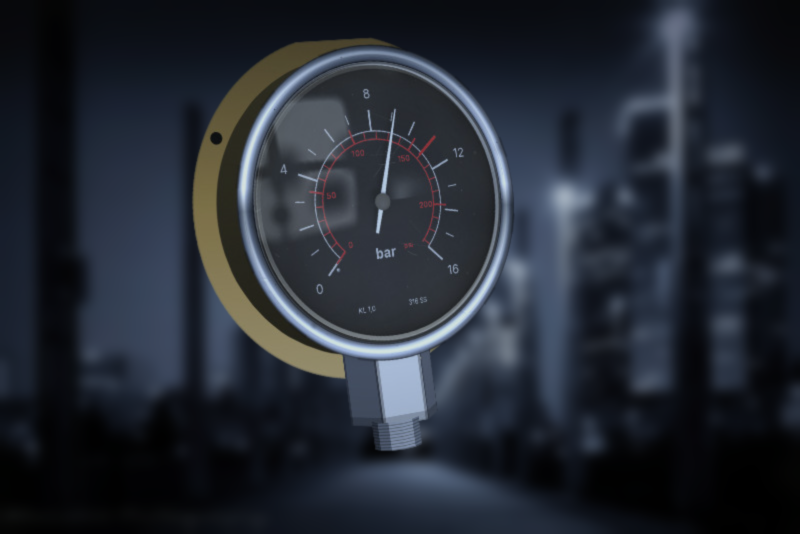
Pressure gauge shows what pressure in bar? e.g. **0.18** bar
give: **9** bar
